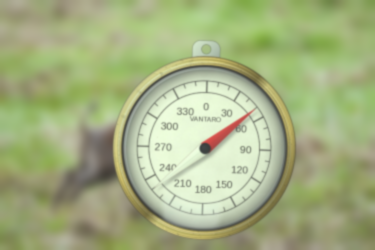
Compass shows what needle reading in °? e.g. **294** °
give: **50** °
